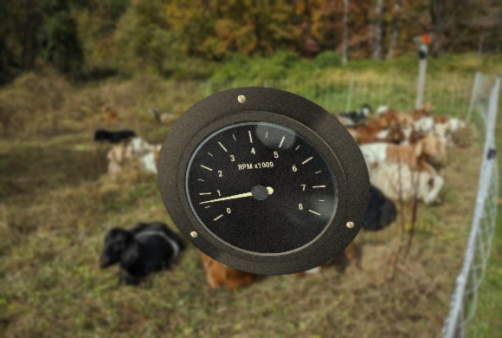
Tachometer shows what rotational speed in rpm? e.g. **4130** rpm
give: **750** rpm
